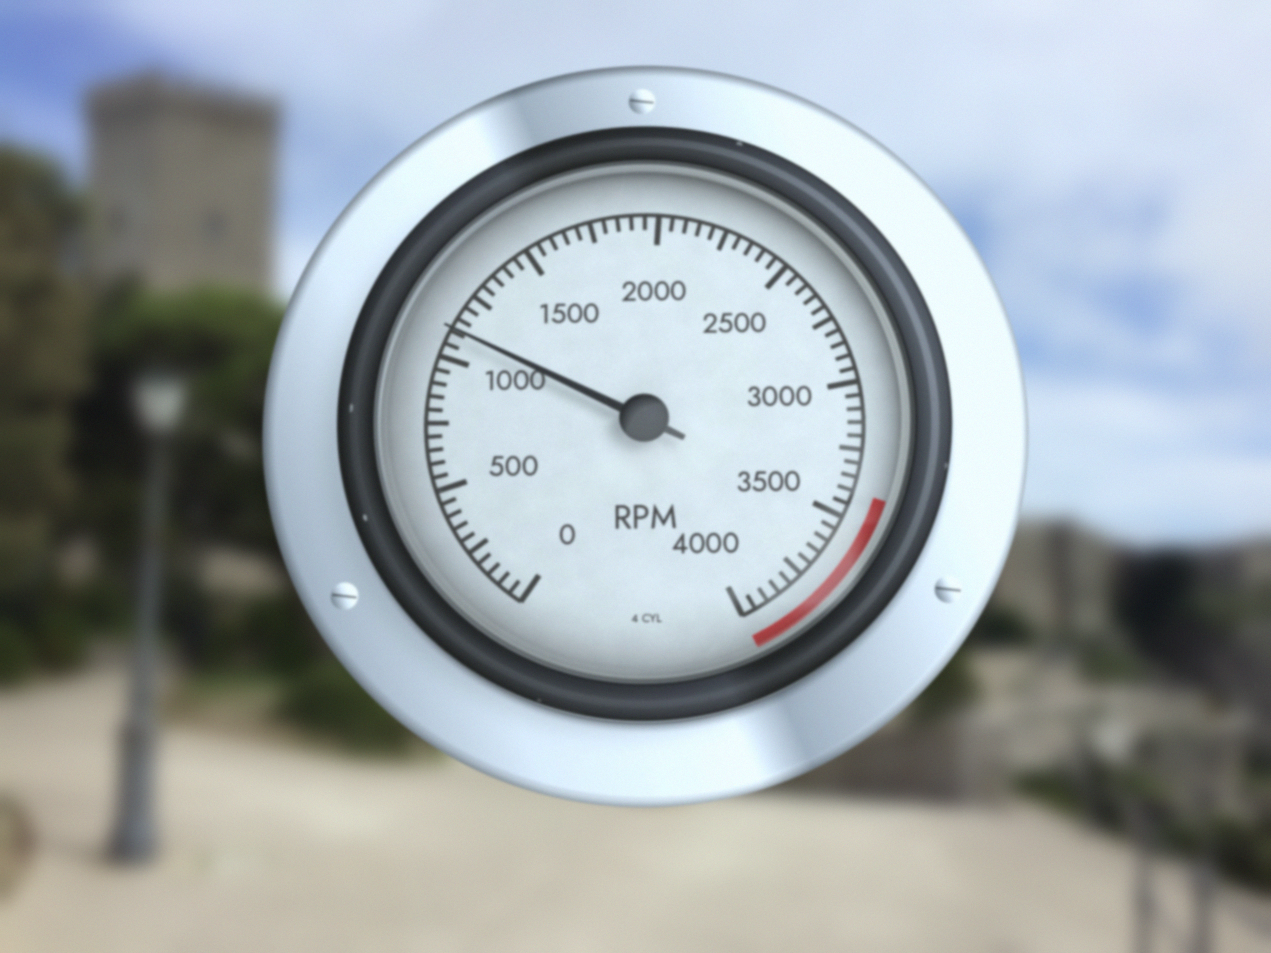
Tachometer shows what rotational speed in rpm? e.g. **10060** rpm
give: **1100** rpm
